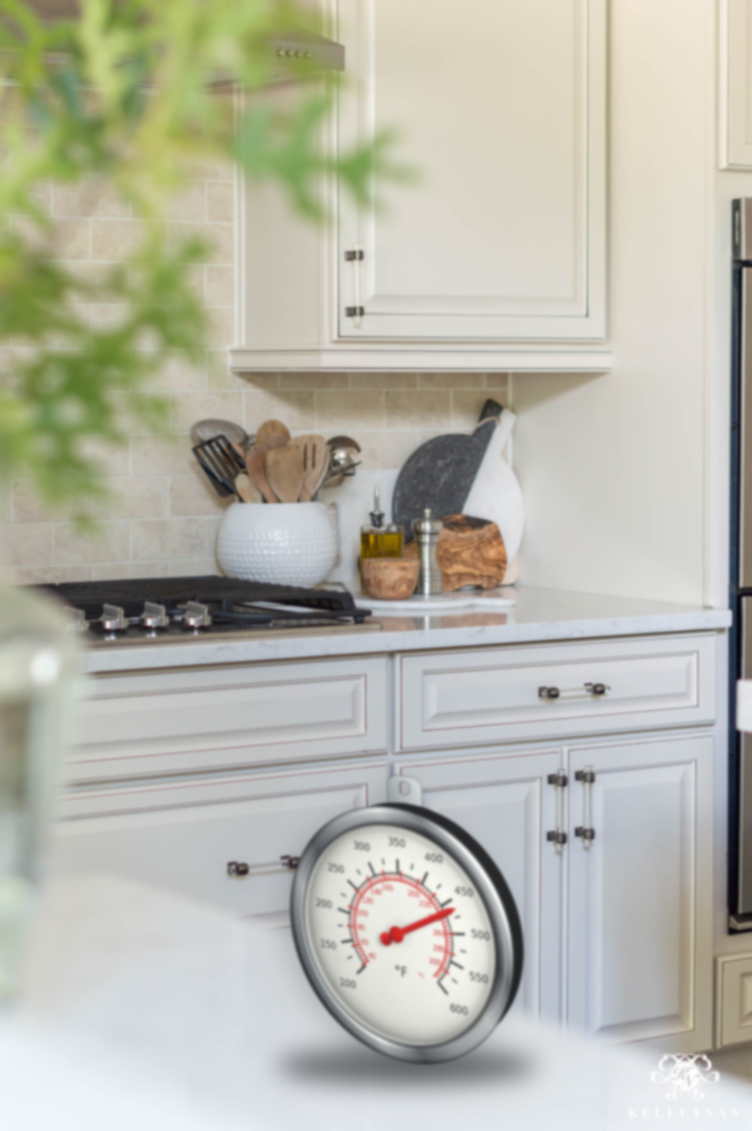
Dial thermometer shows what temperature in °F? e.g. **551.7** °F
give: **462.5** °F
